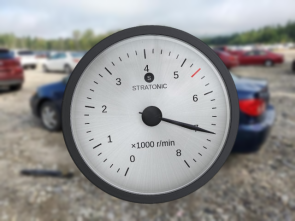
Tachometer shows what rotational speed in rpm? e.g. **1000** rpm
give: **7000** rpm
